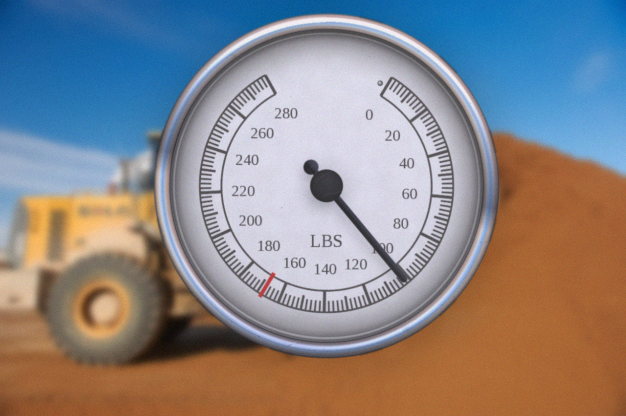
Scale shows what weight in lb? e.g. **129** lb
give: **102** lb
